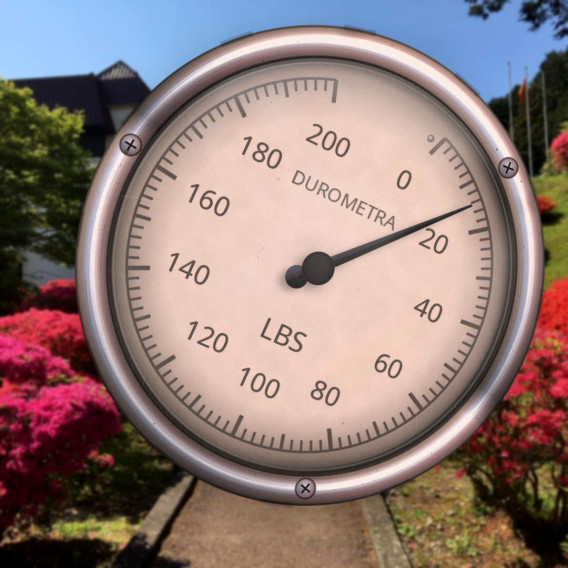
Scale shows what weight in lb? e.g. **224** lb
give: **14** lb
